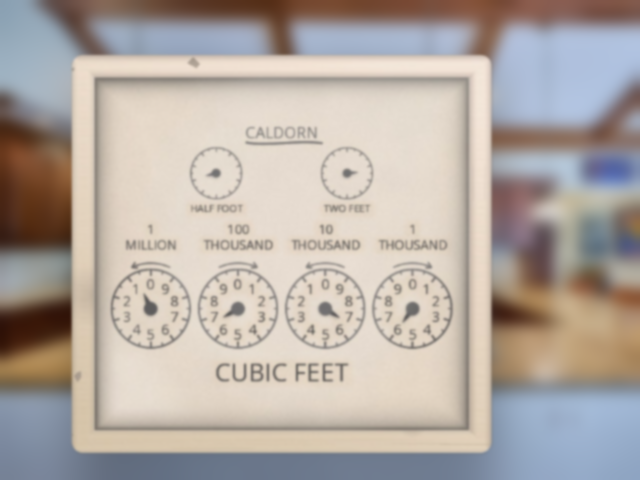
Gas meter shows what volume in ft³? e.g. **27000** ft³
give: **66600** ft³
